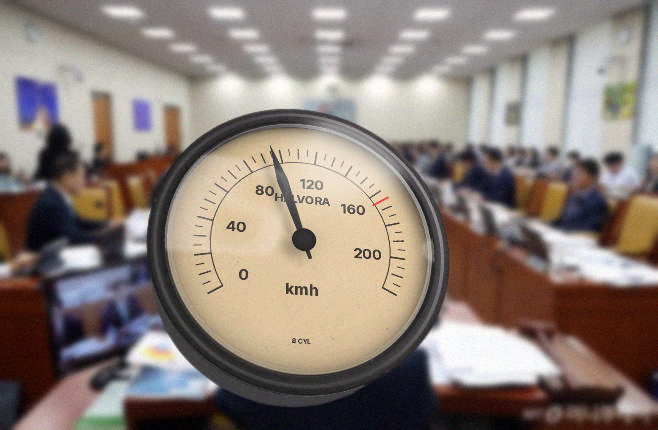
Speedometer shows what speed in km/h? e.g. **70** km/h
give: **95** km/h
